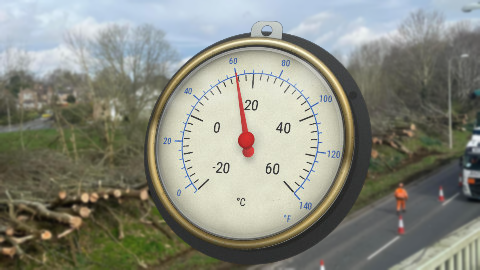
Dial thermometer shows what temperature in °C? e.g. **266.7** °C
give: **16** °C
